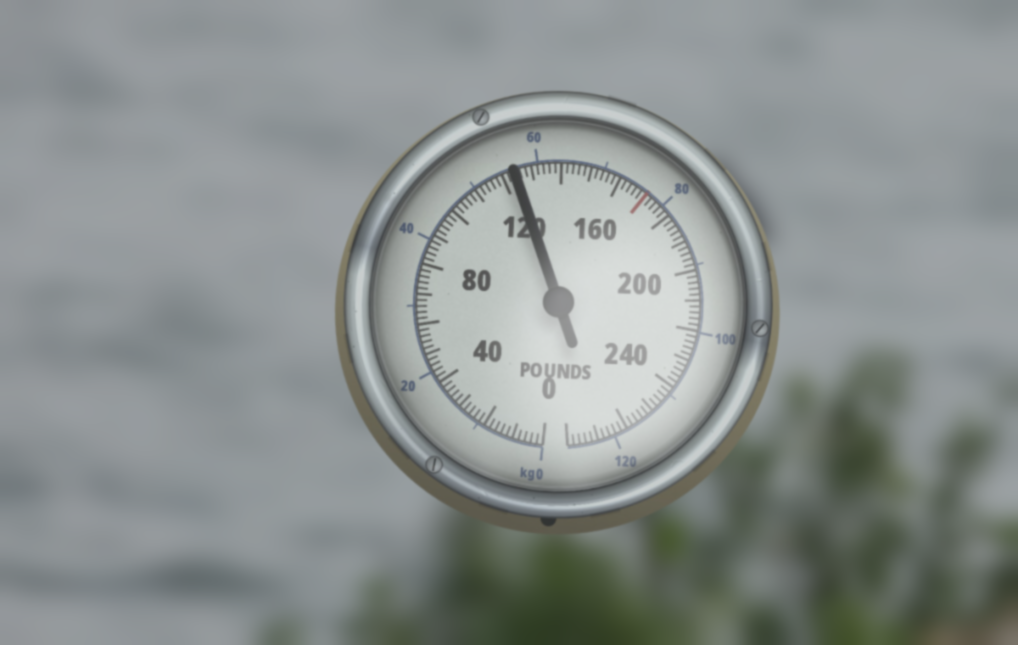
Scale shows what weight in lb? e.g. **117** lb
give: **124** lb
